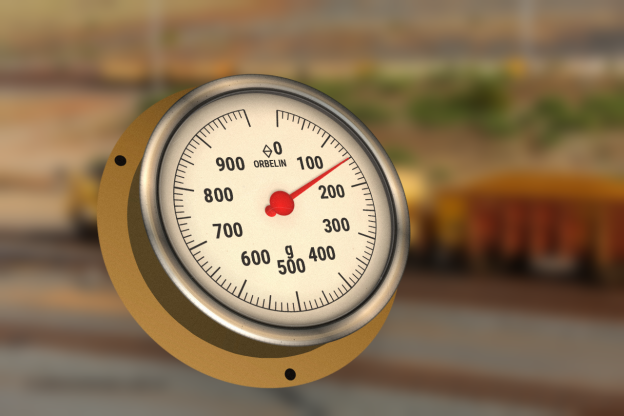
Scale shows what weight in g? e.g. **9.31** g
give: **150** g
